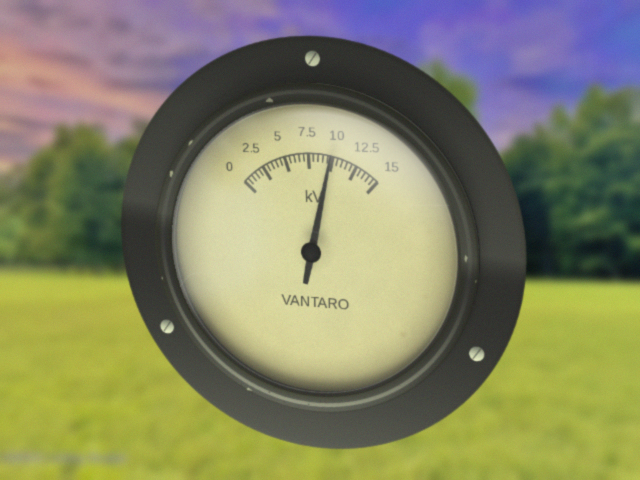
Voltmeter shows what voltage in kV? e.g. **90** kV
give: **10** kV
